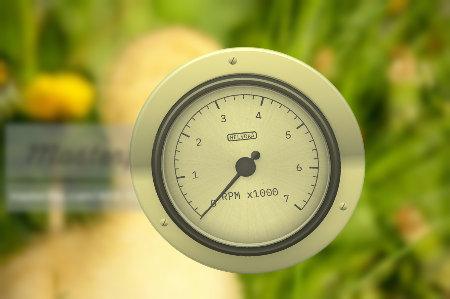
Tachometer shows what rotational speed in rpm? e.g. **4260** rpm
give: **0** rpm
